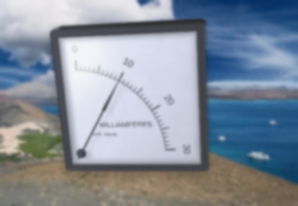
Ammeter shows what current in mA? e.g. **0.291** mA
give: **10** mA
